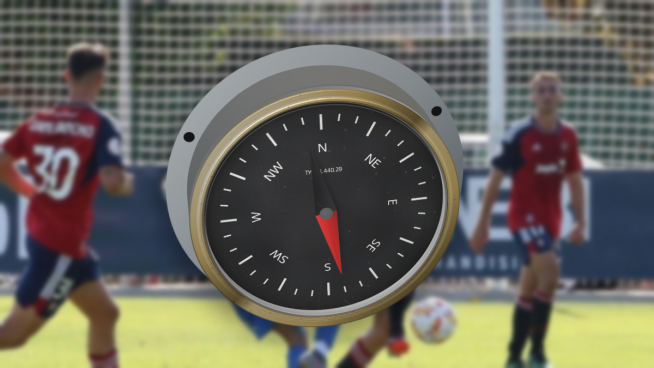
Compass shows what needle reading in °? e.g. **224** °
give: **170** °
